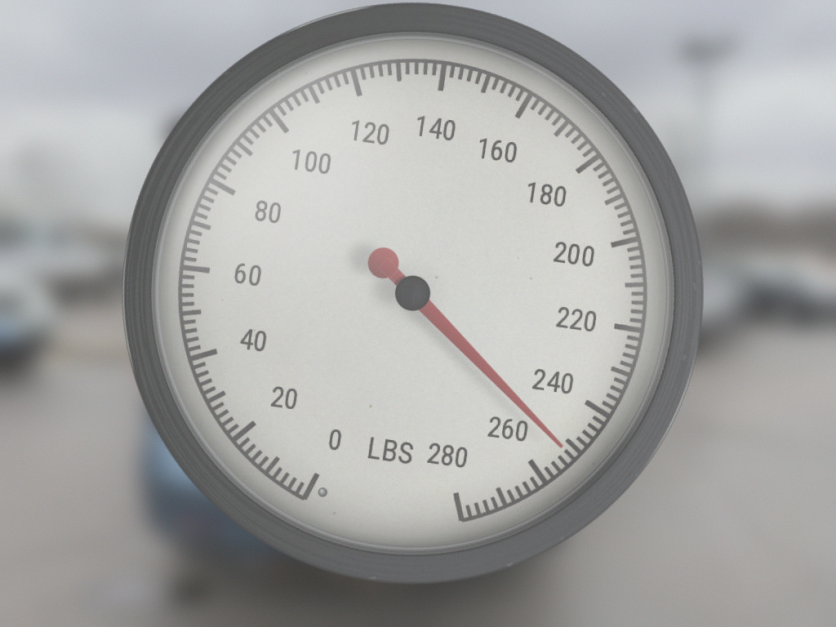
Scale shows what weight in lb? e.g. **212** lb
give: **252** lb
